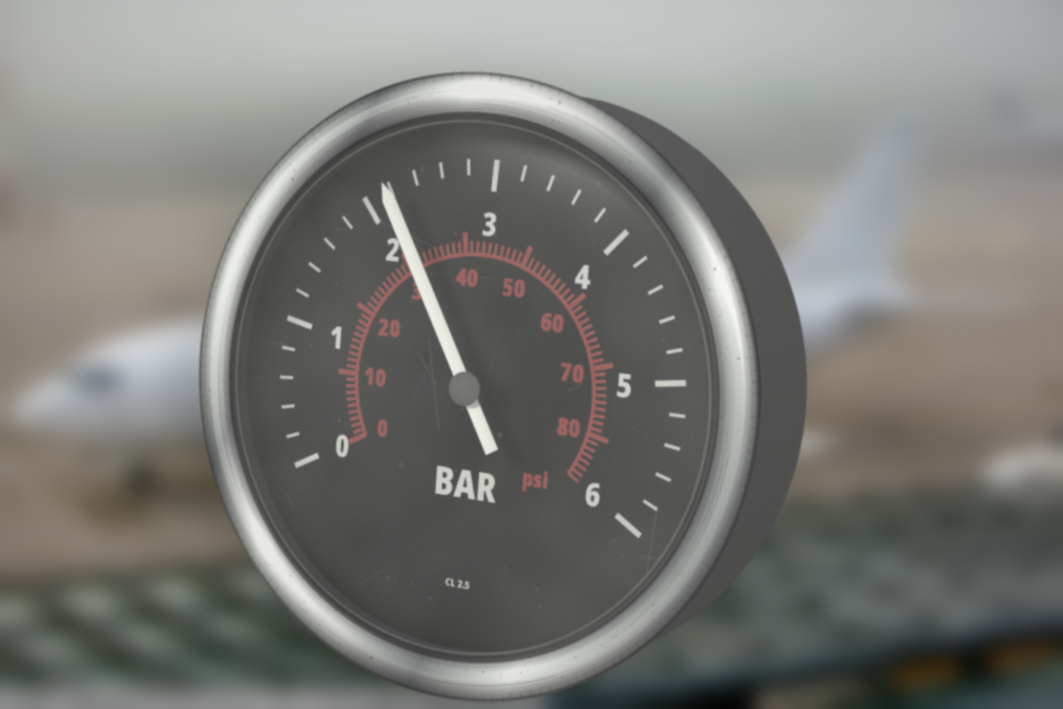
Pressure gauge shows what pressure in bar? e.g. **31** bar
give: **2.2** bar
